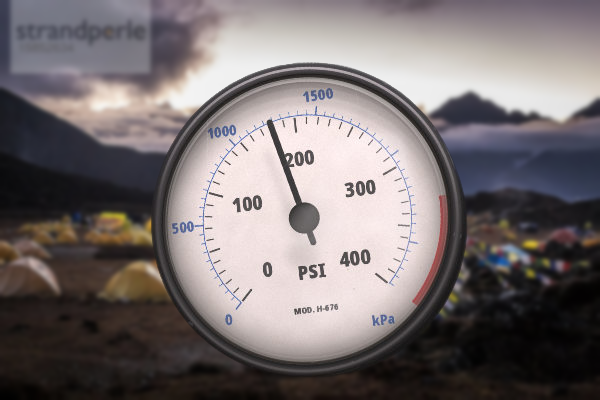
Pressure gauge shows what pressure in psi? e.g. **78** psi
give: **180** psi
